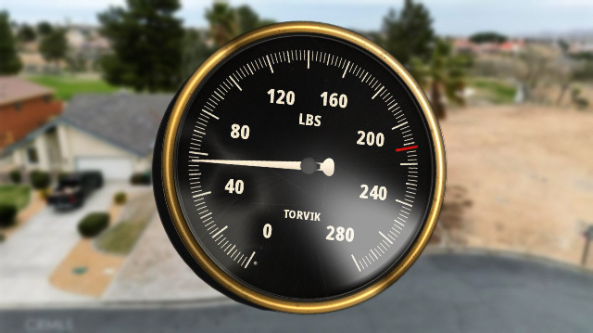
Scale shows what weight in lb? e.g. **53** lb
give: **56** lb
